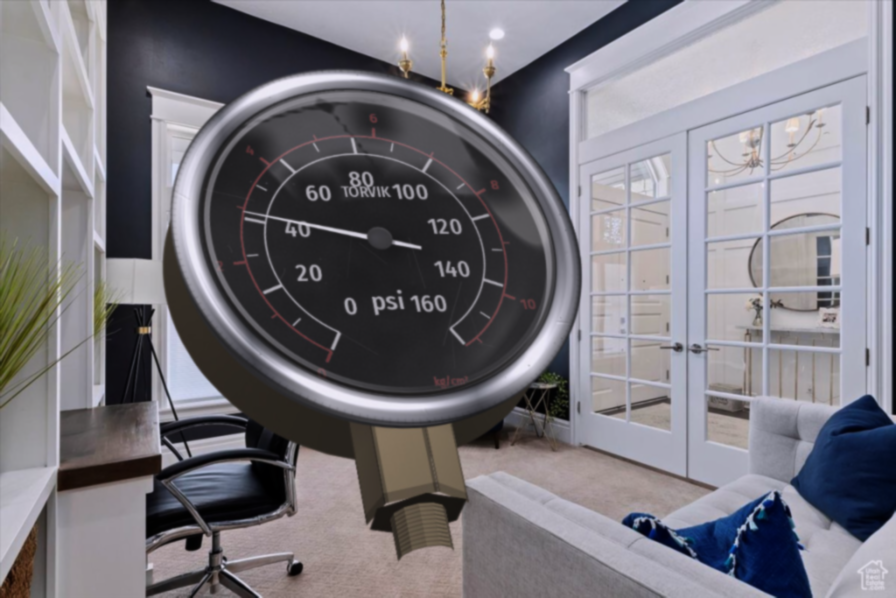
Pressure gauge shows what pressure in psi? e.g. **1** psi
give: **40** psi
